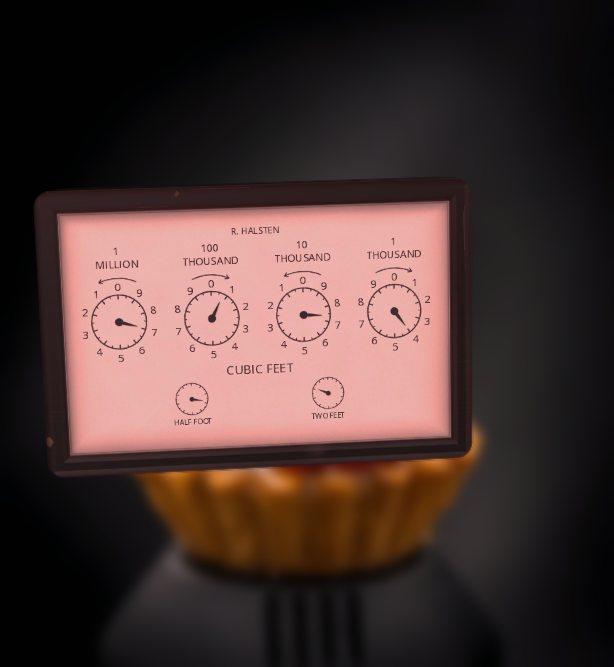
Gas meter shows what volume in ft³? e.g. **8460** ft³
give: **707400** ft³
